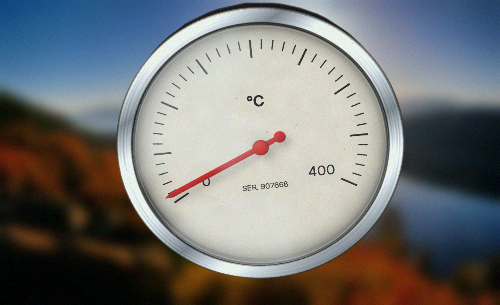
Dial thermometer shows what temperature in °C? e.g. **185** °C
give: **10** °C
